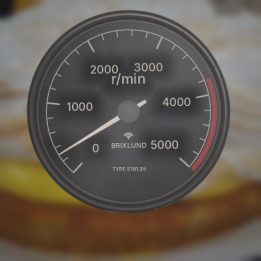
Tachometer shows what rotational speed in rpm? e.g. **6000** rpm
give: **300** rpm
